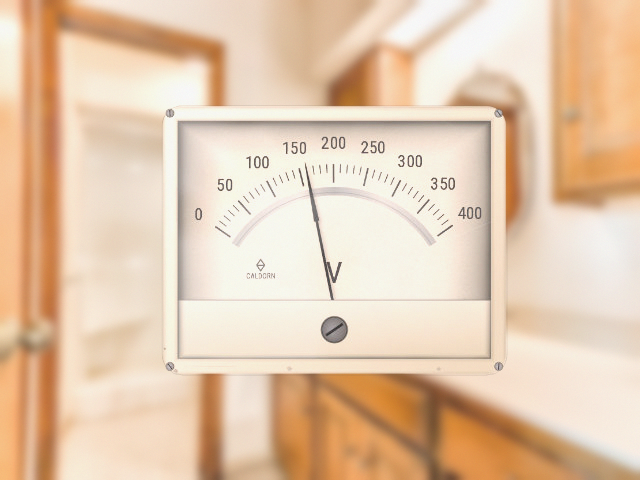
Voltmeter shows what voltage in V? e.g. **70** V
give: **160** V
